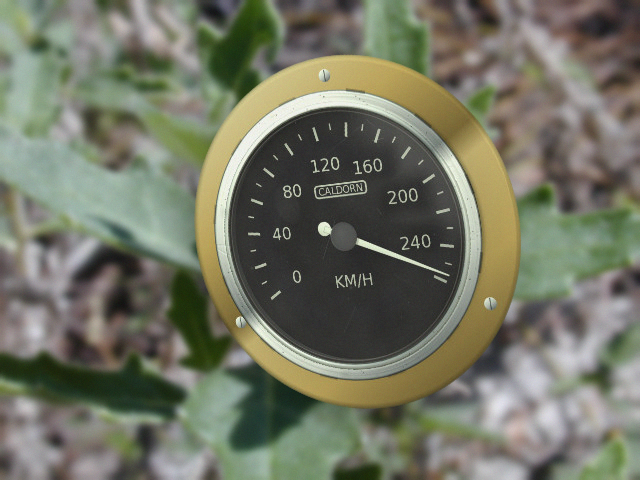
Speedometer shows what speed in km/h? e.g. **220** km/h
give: **255** km/h
